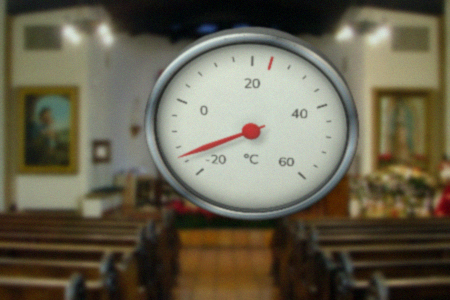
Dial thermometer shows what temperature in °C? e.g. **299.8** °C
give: **-14** °C
